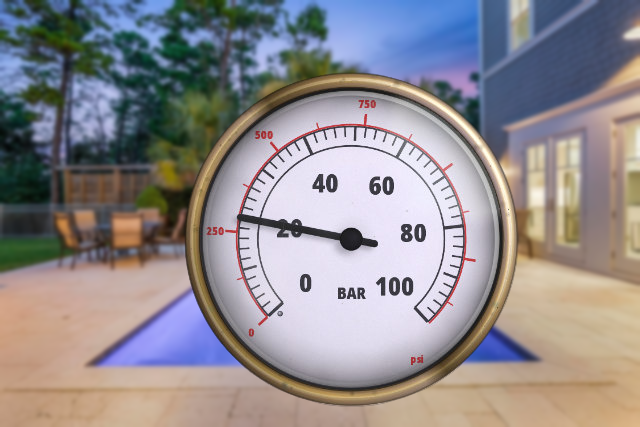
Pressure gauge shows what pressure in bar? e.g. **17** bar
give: **20** bar
